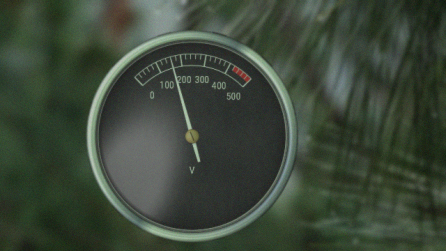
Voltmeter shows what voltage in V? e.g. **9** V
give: **160** V
